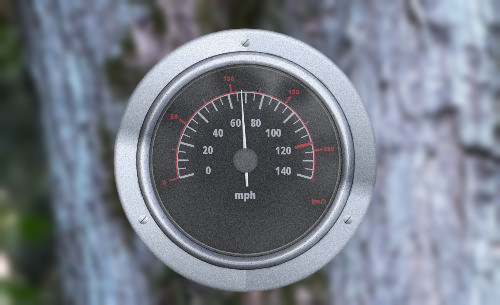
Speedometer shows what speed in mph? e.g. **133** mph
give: **67.5** mph
